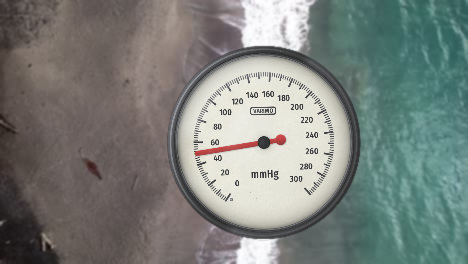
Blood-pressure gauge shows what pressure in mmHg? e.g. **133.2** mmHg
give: **50** mmHg
